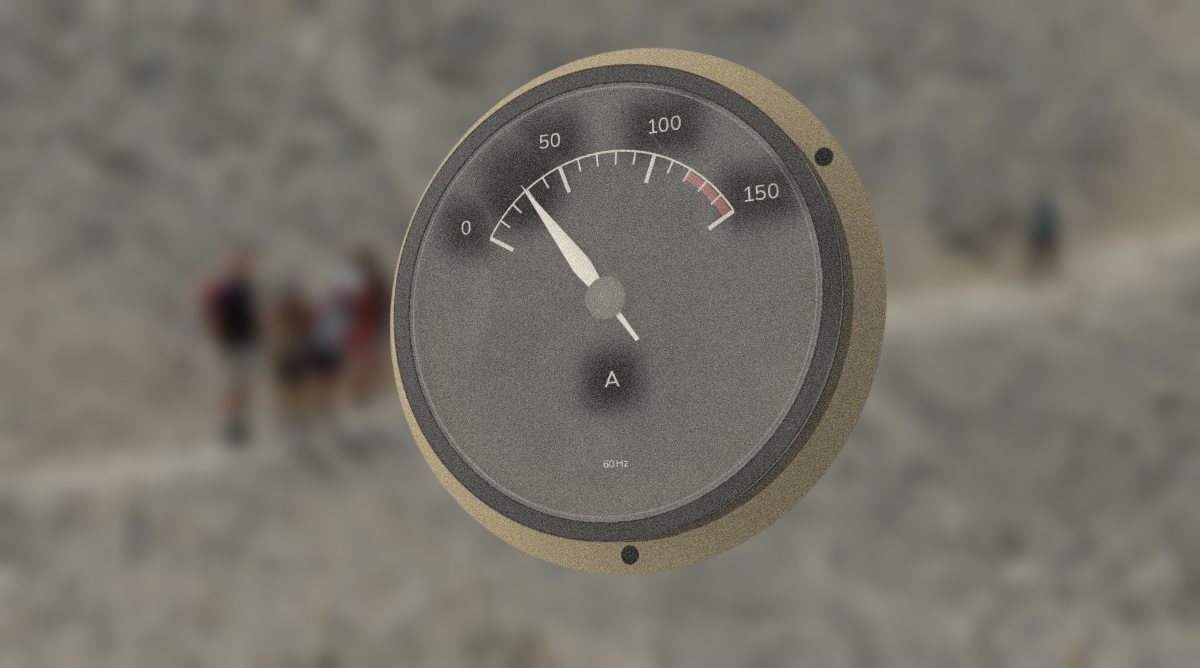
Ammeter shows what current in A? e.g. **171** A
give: **30** A
